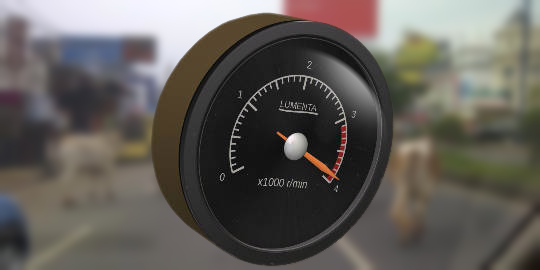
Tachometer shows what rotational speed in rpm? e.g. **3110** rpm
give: **3900** rpm
